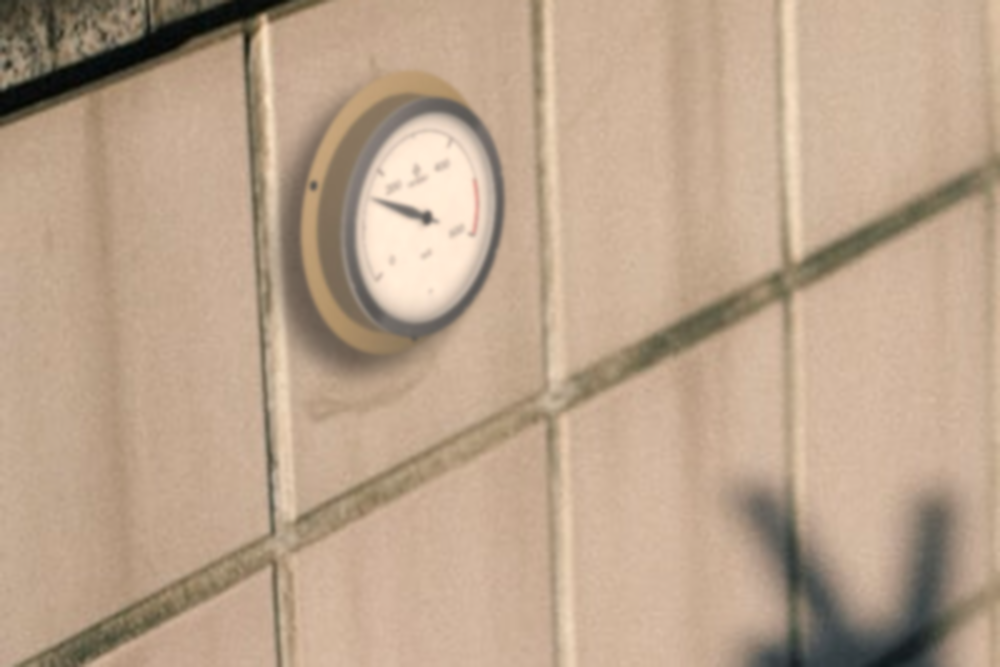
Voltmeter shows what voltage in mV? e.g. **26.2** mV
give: **150** mV
